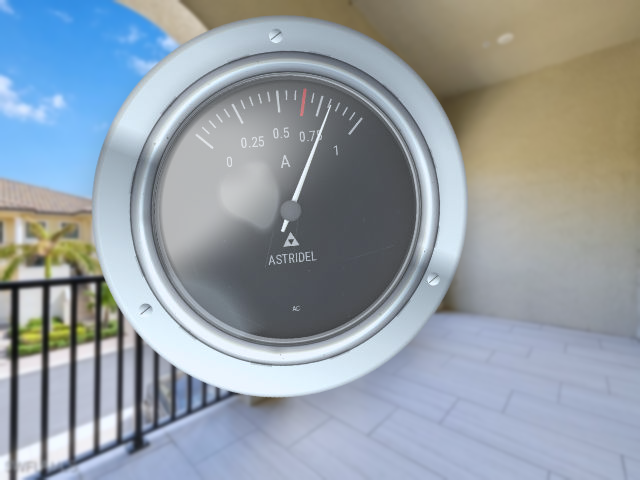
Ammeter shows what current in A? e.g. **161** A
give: **0.8** A
